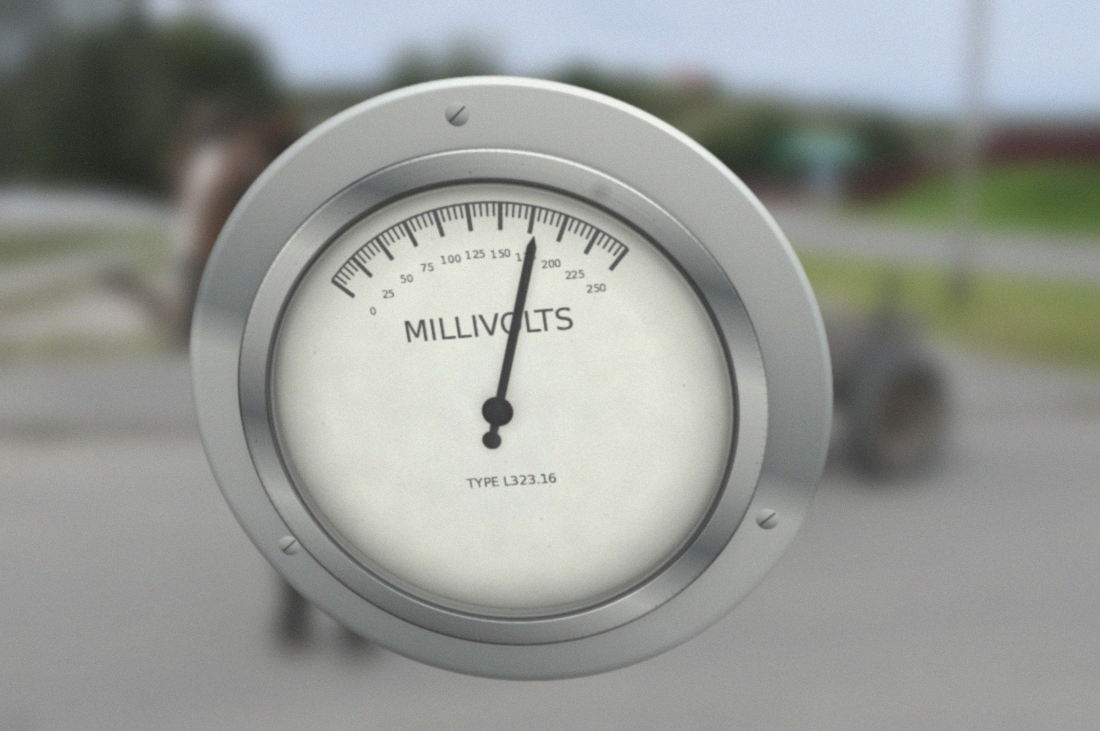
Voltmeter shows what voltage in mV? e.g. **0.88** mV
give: **180** mV
